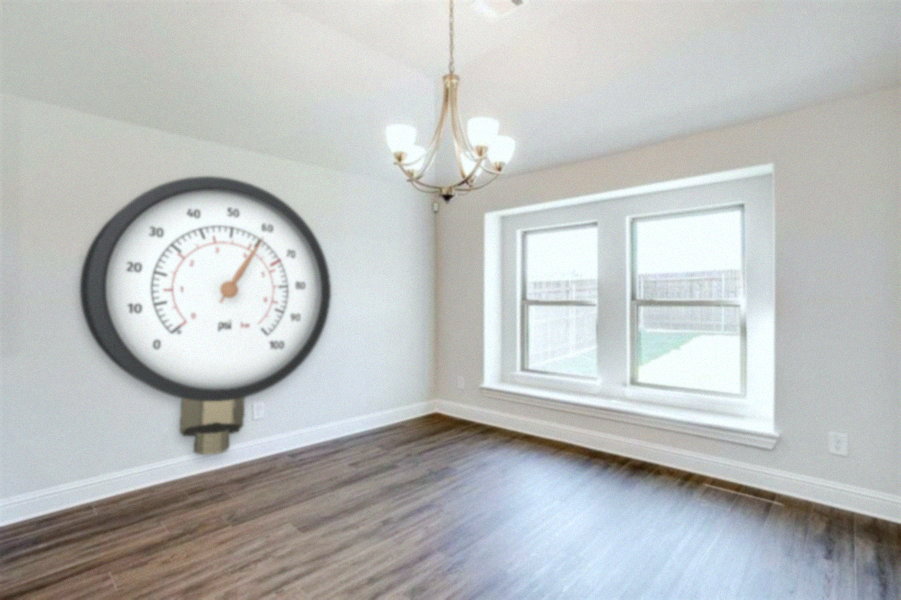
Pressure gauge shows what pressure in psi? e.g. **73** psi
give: **60** psi
